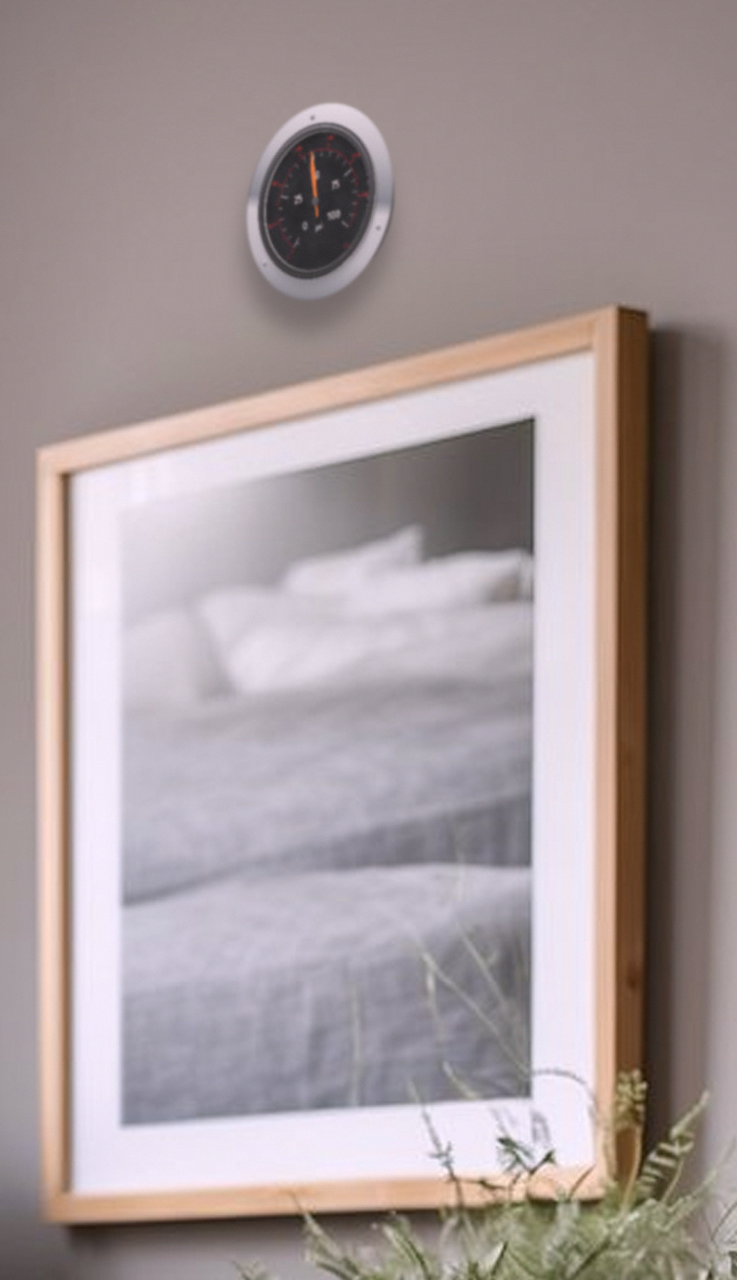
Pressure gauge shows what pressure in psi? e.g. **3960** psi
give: **50** psi
